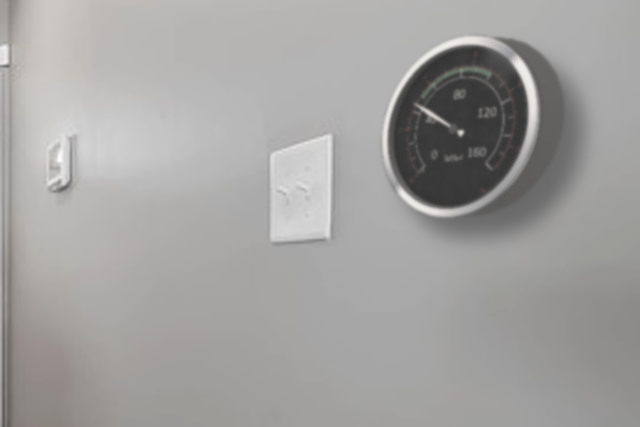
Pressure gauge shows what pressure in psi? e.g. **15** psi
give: **45** psi
